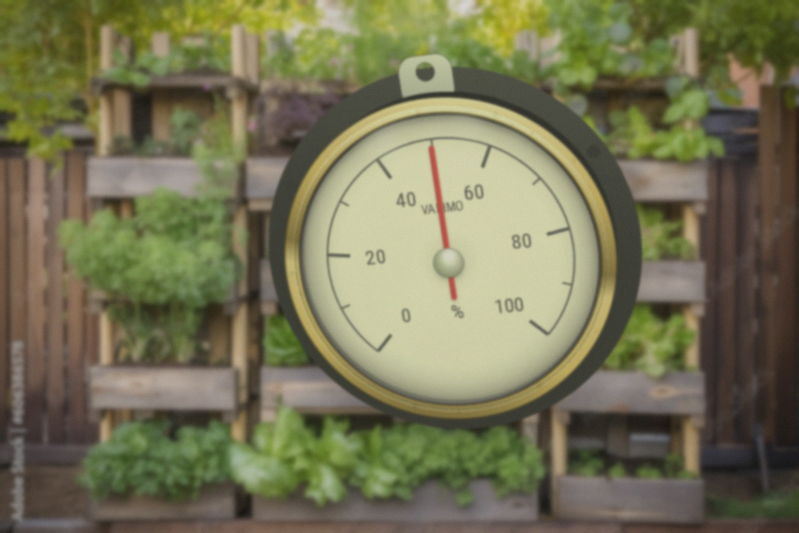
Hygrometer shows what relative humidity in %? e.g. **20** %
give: **50** %
